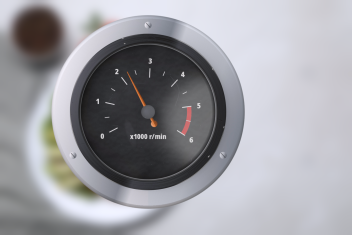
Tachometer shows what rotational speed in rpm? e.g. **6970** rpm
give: **2250** rpm
